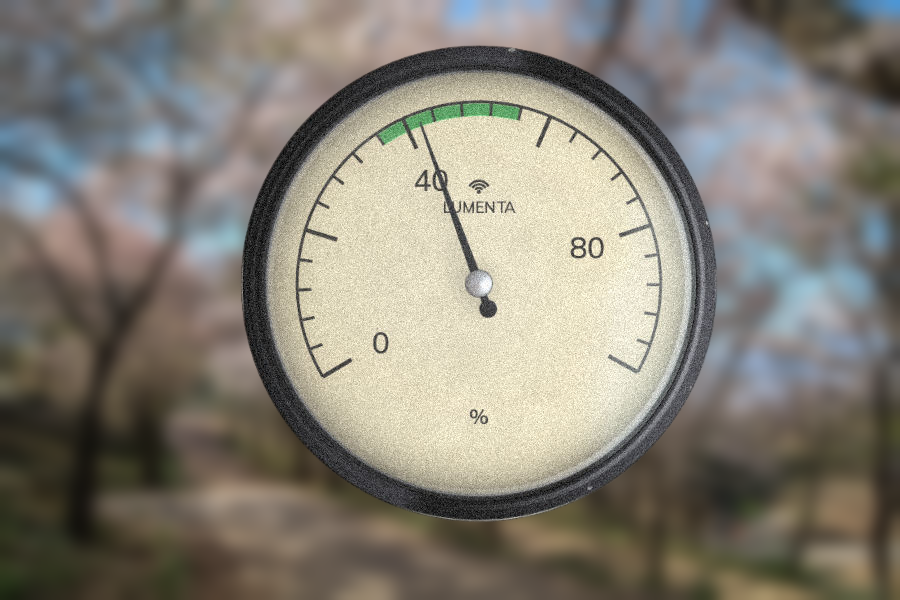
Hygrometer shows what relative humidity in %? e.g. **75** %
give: **42** %
